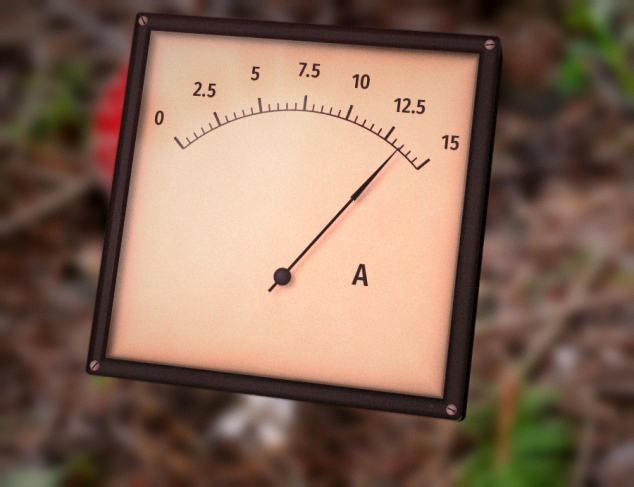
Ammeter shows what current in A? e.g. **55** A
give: **13.5** A
